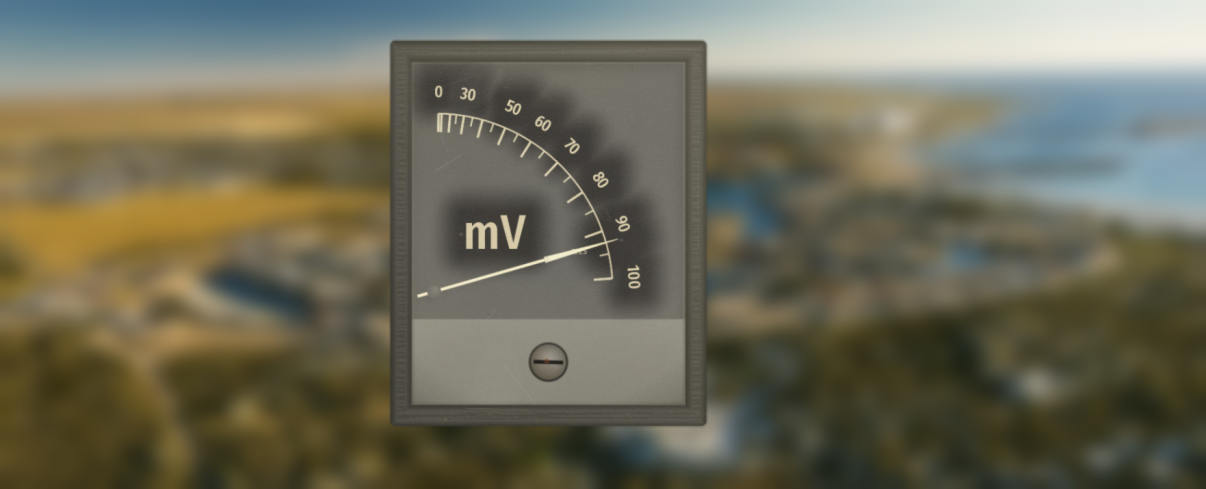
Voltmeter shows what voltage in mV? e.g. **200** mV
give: **92.5** mV
